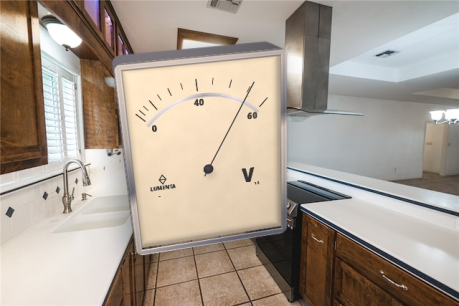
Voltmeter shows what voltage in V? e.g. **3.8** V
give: **55** V
